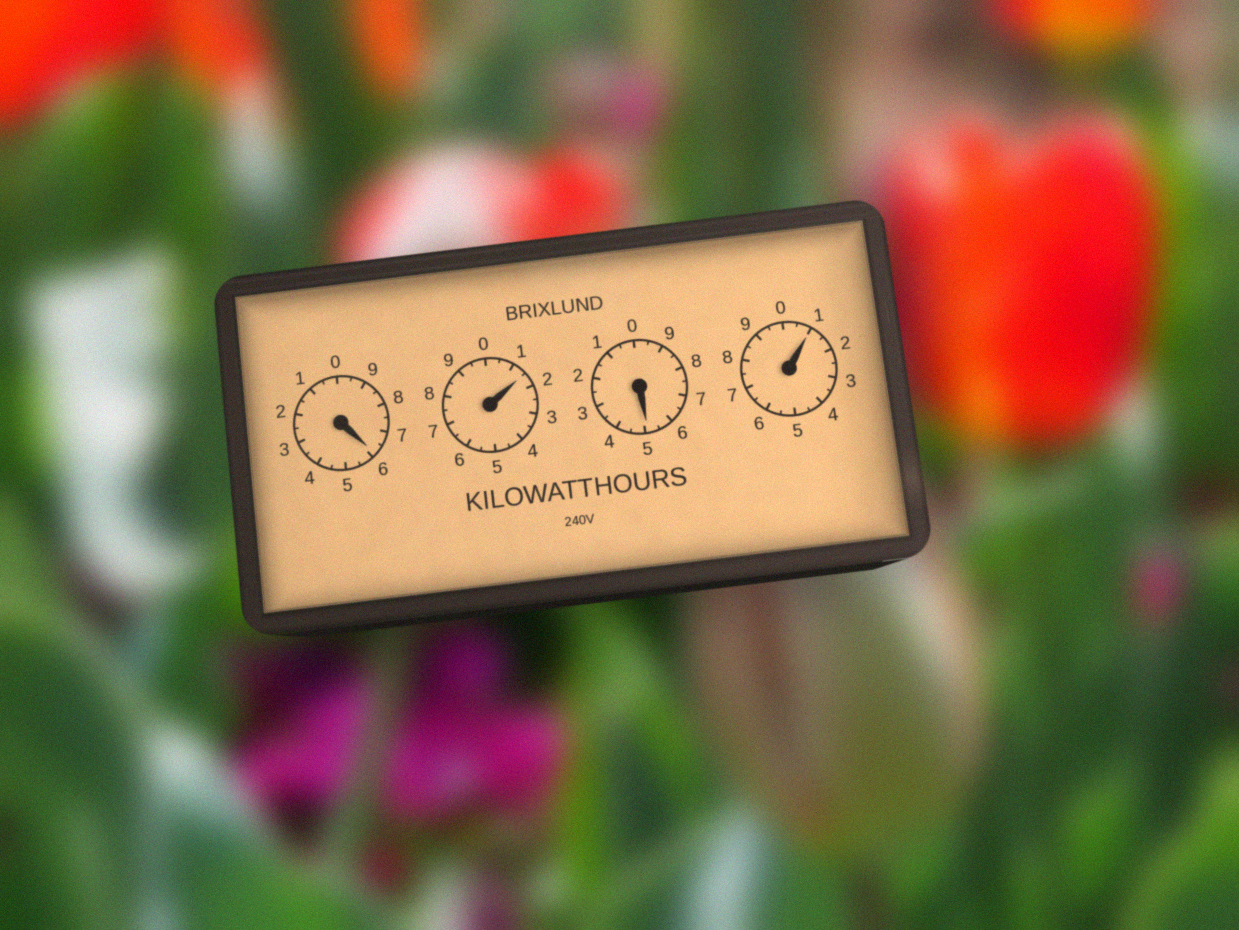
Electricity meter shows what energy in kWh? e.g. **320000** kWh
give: **6151** kWh
